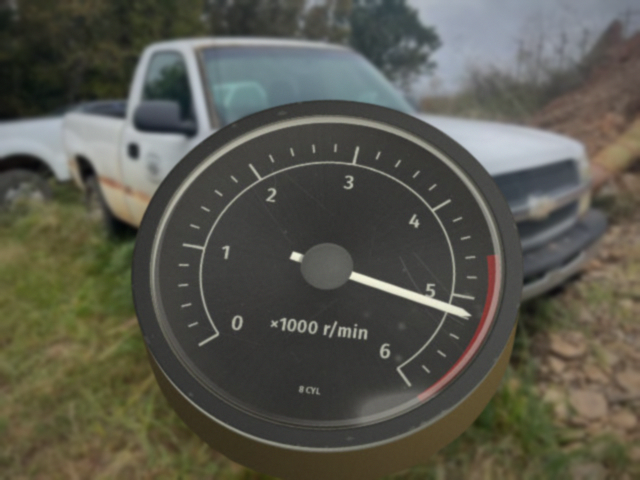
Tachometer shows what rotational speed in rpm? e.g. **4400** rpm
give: **5200** rpm
